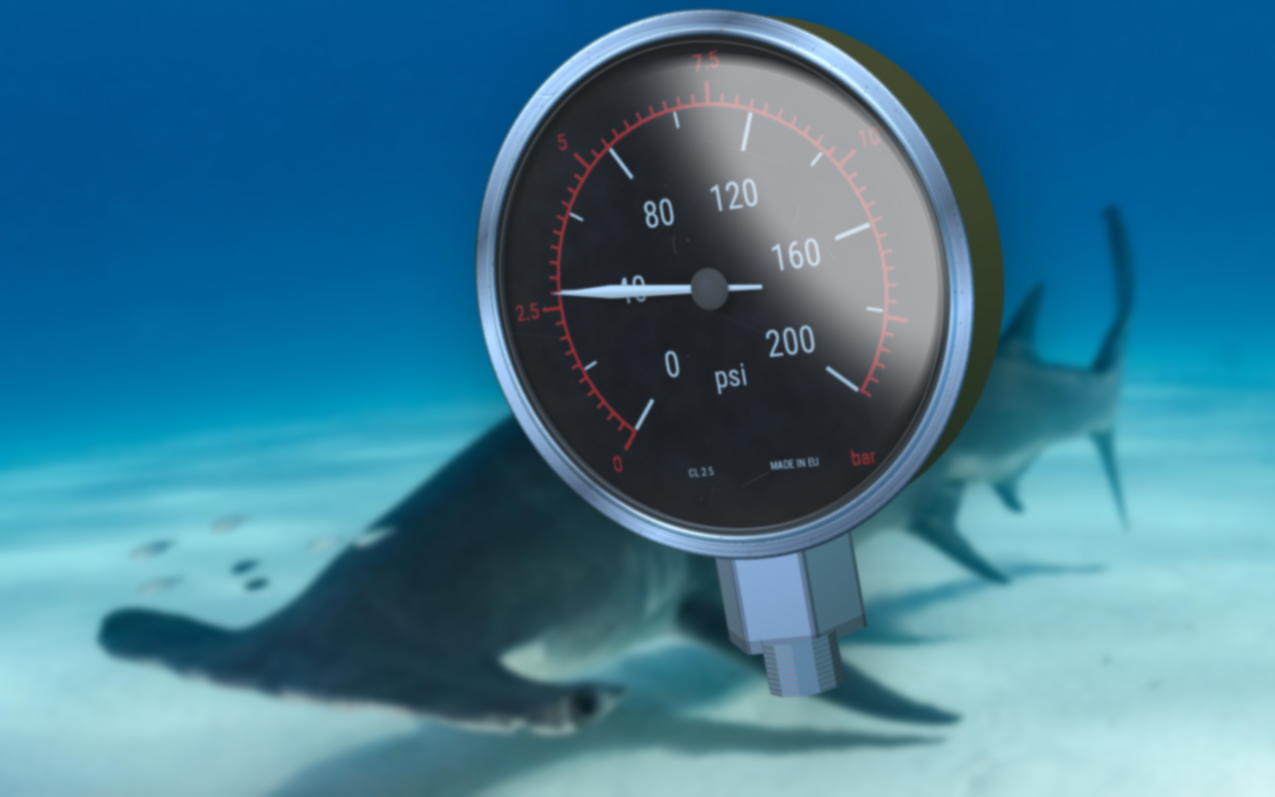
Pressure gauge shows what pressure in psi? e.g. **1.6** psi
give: **40** psi
